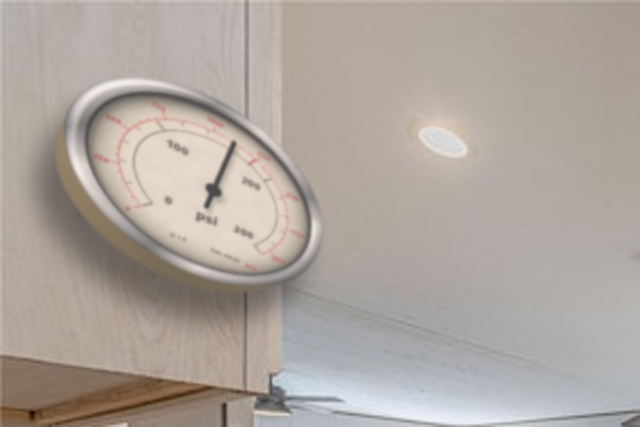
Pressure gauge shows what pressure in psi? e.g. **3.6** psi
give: **160** psi
